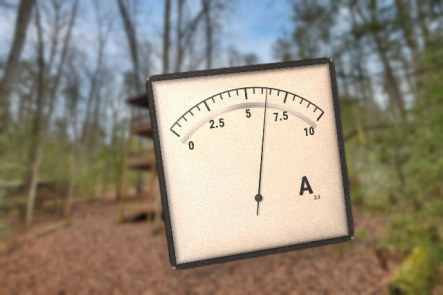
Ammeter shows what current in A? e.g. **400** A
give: **6.25** A
